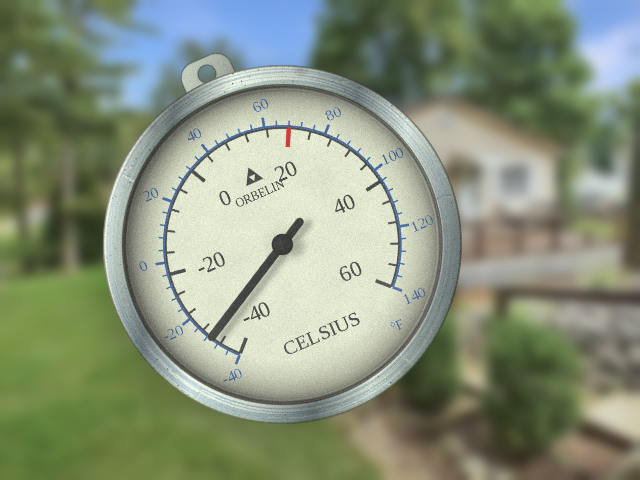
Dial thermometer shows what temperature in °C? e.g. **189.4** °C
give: **-34** °C
